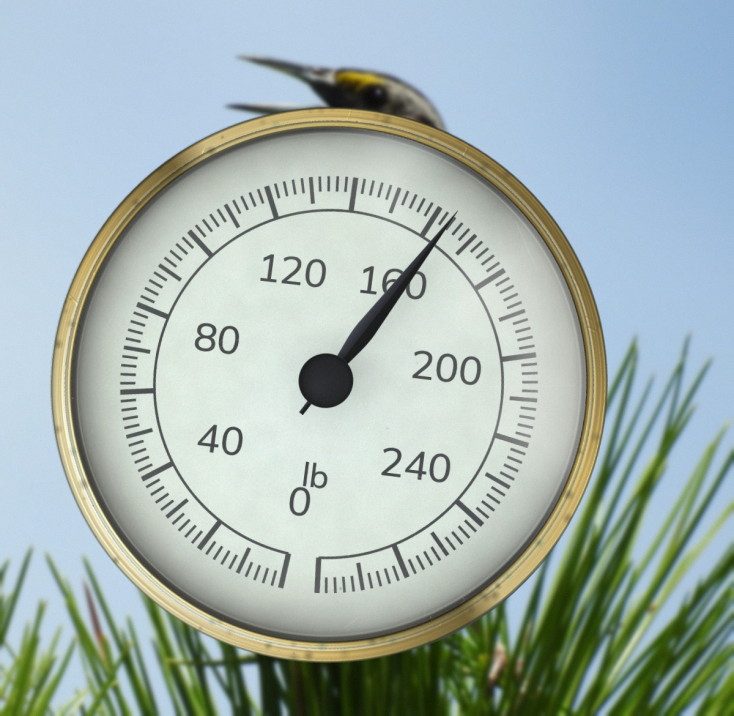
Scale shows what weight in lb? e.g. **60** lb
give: **164** lb
